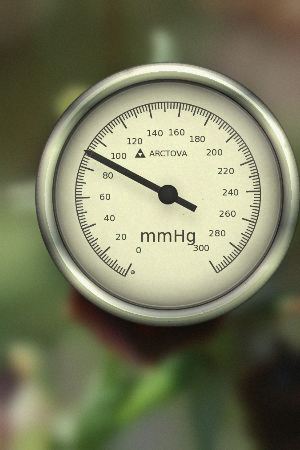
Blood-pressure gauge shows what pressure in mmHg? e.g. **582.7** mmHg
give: **90** mmHg
